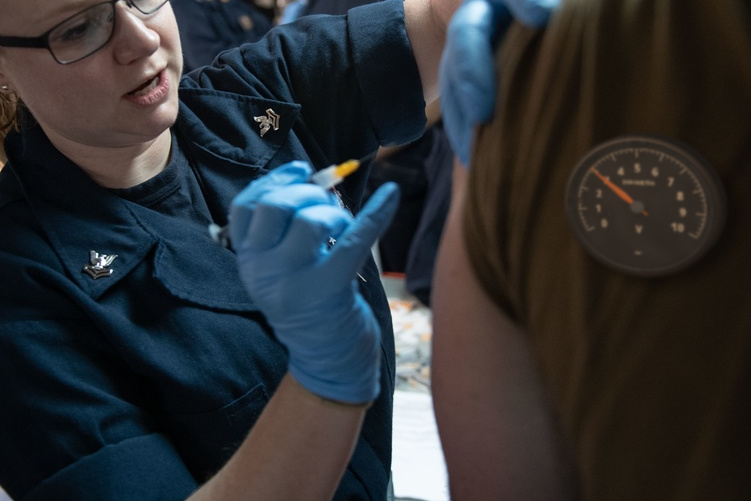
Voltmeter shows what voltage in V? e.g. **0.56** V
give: **3** V
